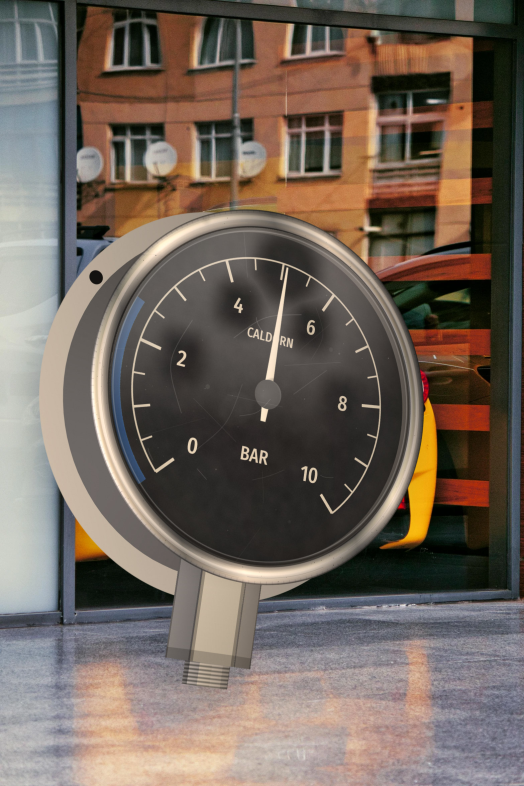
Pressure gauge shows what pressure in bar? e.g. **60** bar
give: **5** bar
